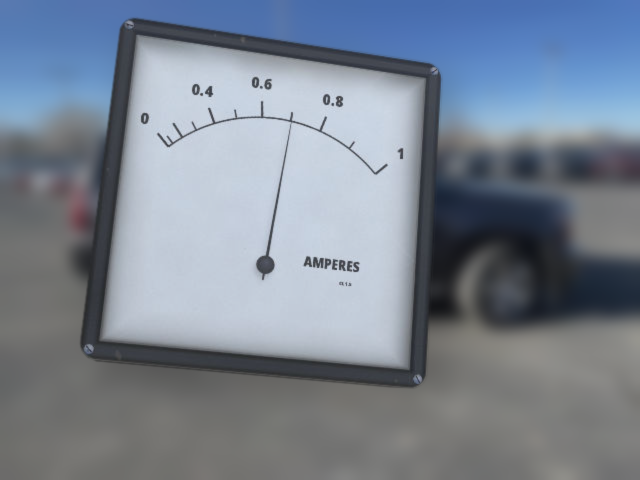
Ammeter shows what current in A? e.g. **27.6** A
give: **0.7** A
